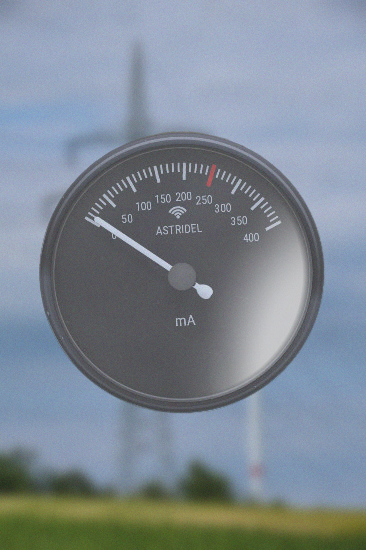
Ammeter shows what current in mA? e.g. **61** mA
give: **10** mA
